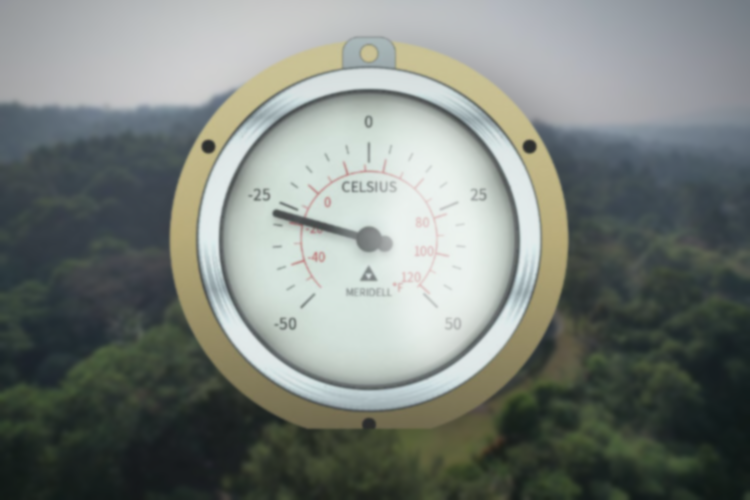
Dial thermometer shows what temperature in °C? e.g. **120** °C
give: **-27.5** °C
